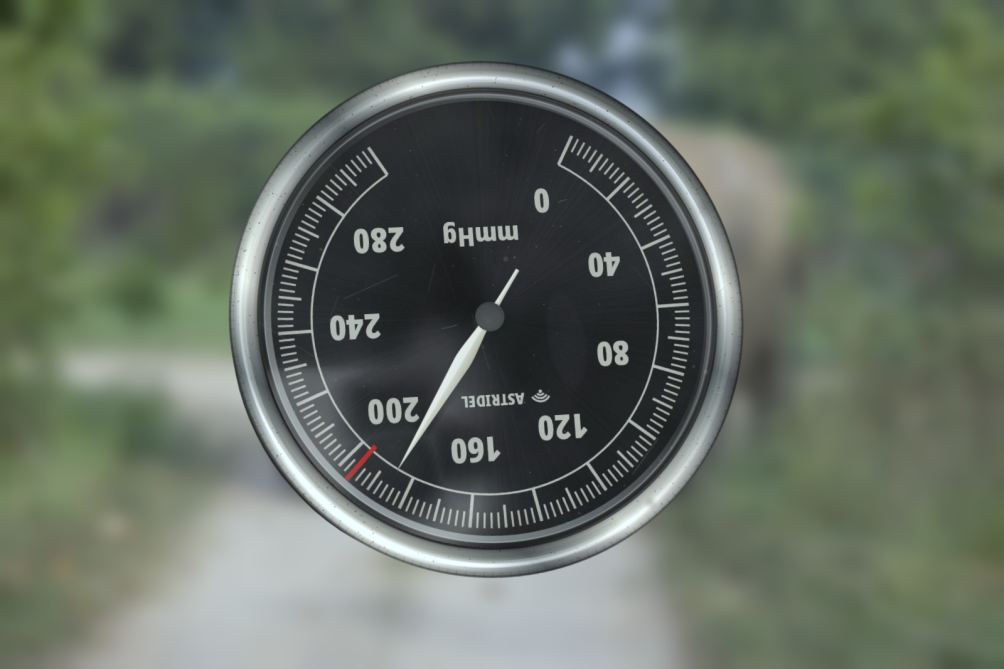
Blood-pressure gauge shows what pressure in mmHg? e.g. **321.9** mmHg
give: **186** mmHg
